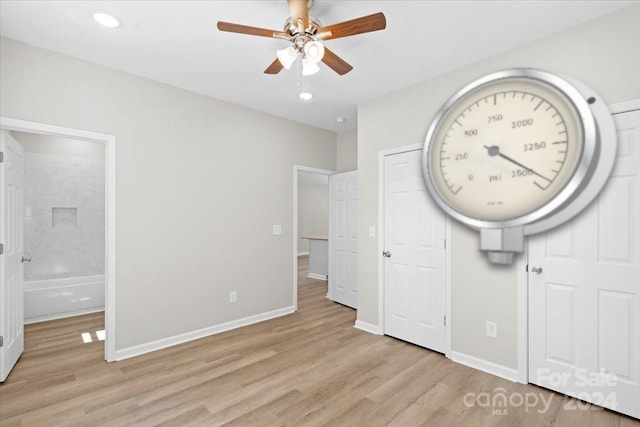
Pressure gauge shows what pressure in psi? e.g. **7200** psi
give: **1450** psi
